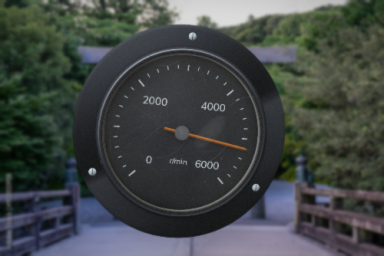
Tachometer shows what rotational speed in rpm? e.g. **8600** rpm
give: **5200** rpm
